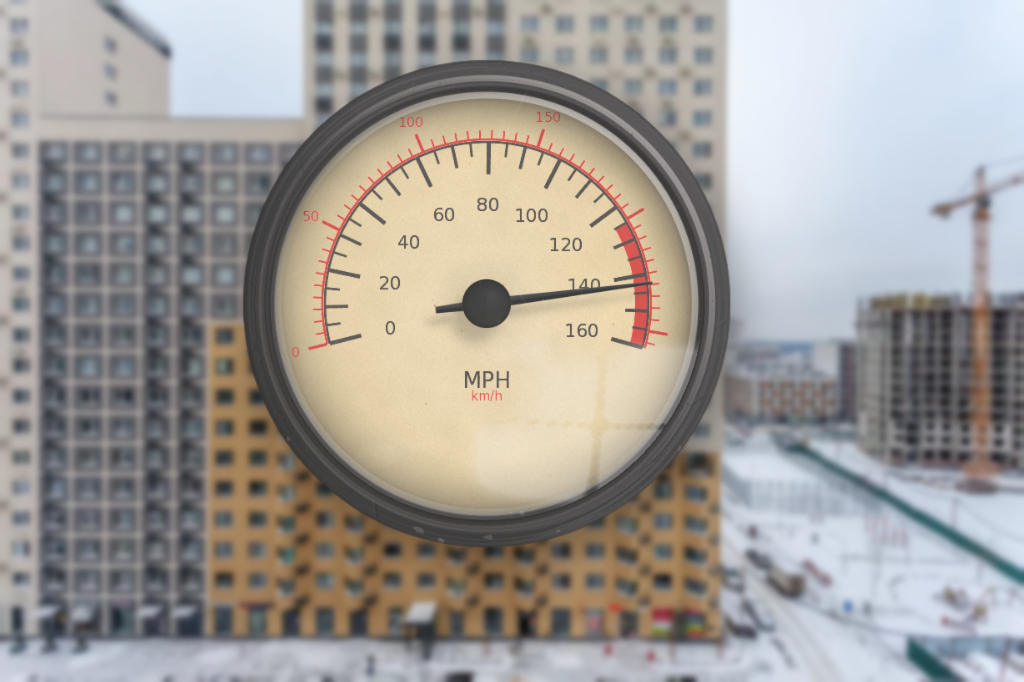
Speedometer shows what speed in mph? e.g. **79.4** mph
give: **142.5** mph
